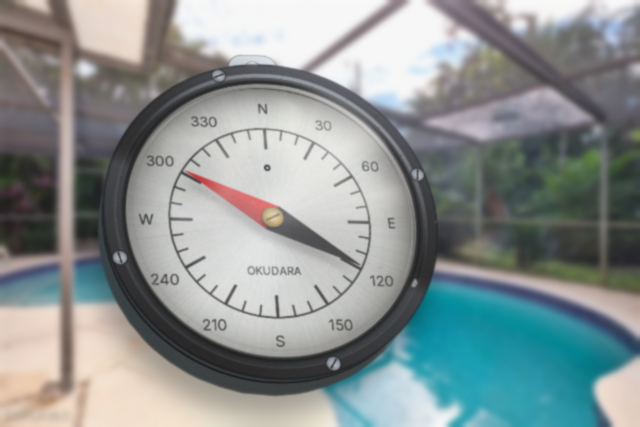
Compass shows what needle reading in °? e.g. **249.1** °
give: **300** °
